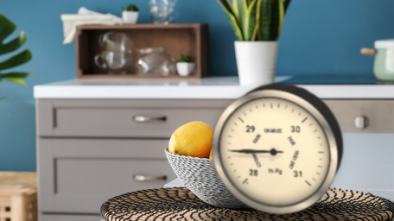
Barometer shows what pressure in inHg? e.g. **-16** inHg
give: **28.5** inHg
